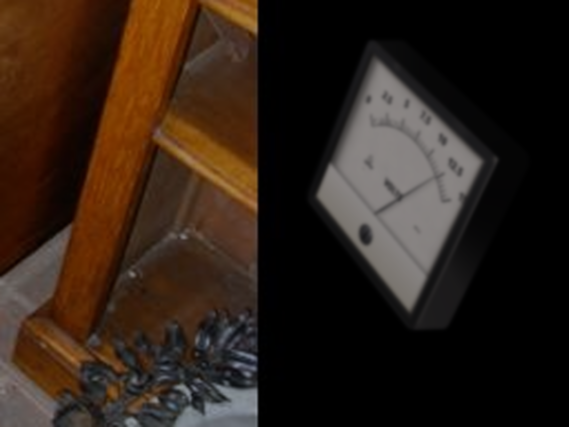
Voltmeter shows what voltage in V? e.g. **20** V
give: **12.5** V
